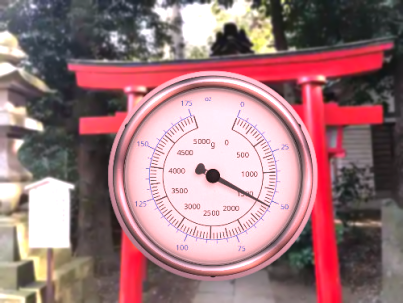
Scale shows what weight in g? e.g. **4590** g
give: **1500** g
